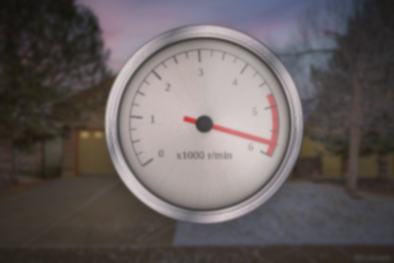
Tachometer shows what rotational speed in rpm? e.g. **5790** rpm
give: **5750** rpm
